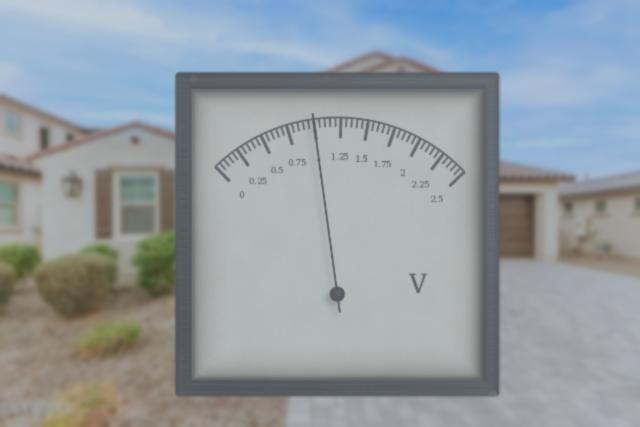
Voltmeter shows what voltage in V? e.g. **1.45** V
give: **1** V
